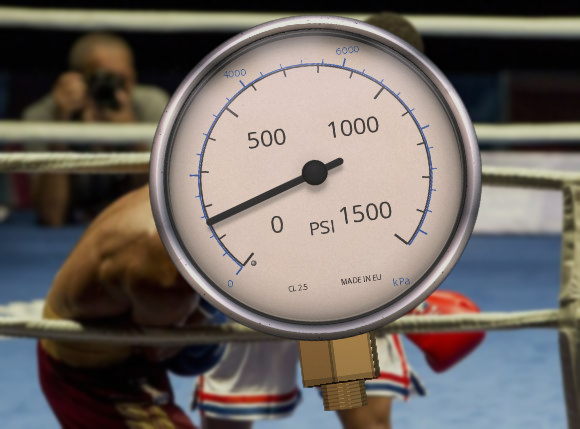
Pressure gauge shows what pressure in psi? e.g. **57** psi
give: **150** psi
